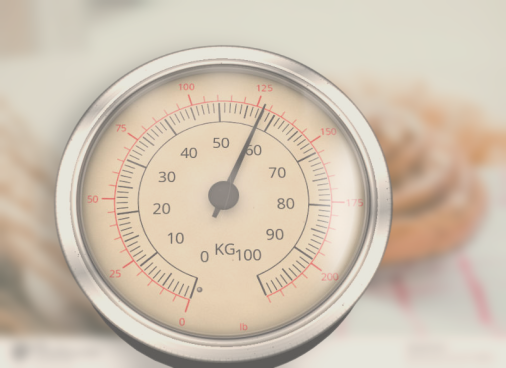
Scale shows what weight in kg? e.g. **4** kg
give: **58** kg
